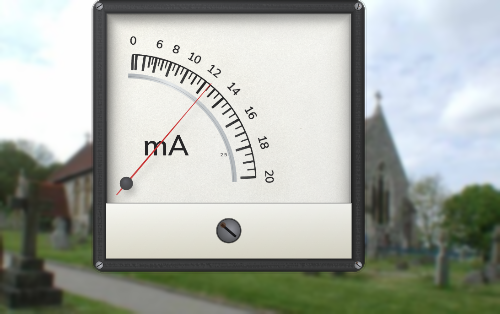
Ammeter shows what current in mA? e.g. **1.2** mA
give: **12.5** mA
